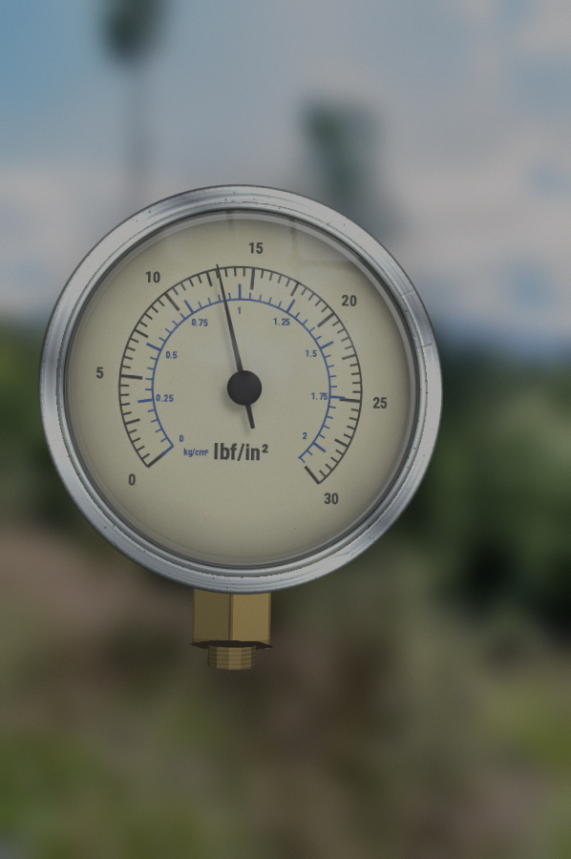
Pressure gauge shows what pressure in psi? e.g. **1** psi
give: **13** psi
